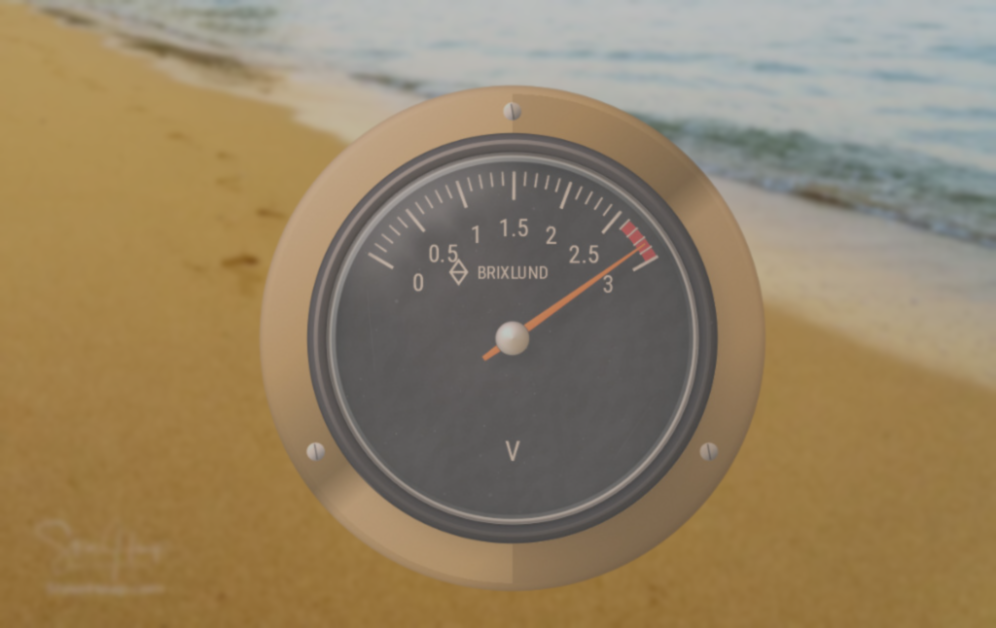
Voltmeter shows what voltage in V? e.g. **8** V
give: **2.85** V
